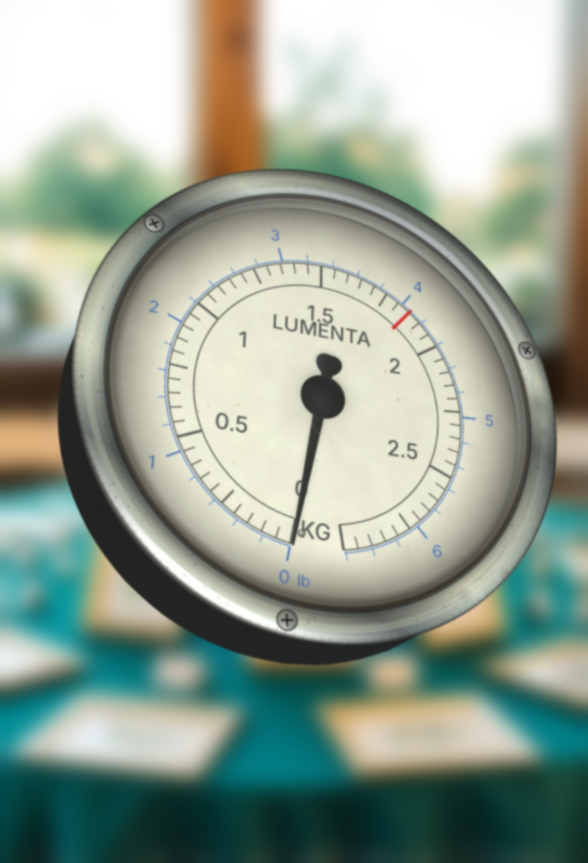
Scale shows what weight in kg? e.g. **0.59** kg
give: **0** kg
